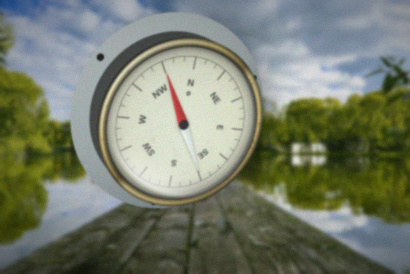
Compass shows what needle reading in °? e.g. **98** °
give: **330** °
